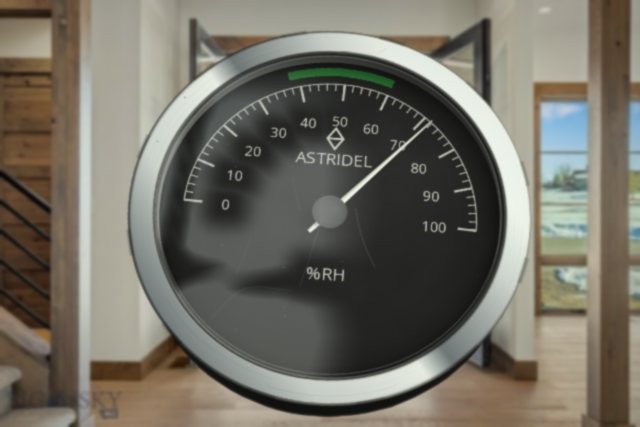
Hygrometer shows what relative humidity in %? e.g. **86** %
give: **72** %
